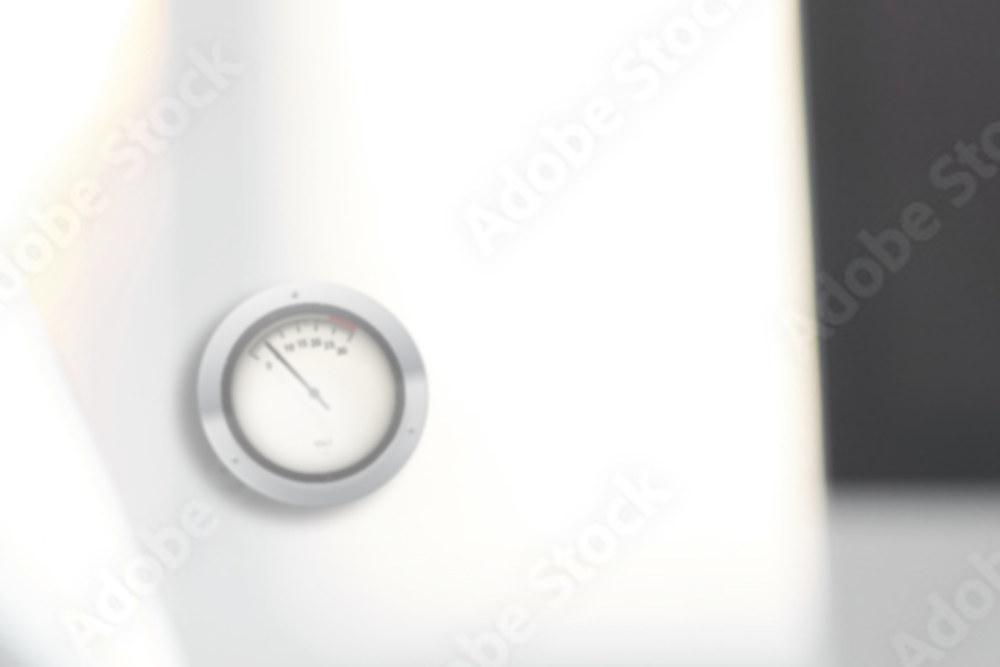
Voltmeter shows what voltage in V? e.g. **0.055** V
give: **5** V
